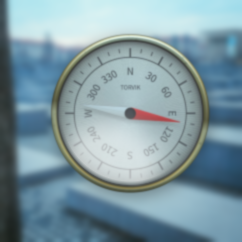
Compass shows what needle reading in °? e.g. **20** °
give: **100** °
